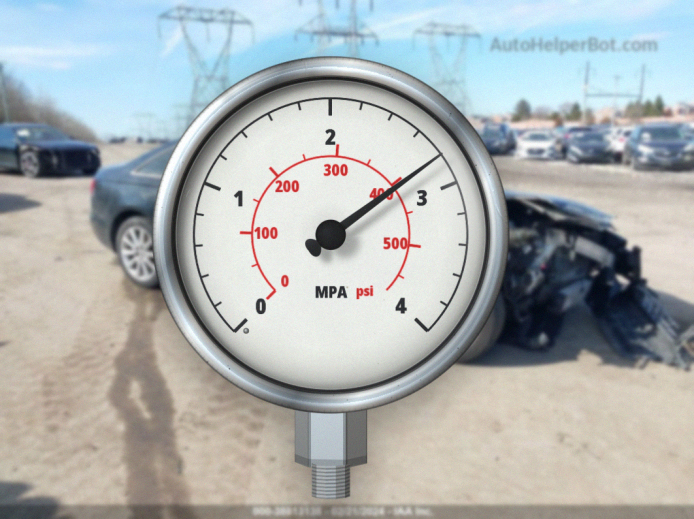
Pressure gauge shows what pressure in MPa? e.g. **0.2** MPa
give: **2.8** MPa
